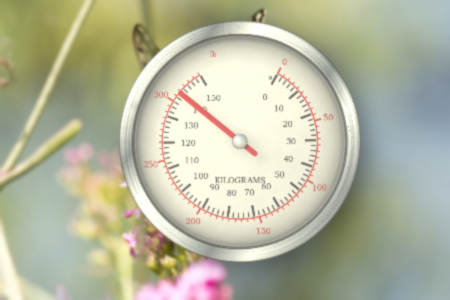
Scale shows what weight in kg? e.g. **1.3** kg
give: **140** kg
